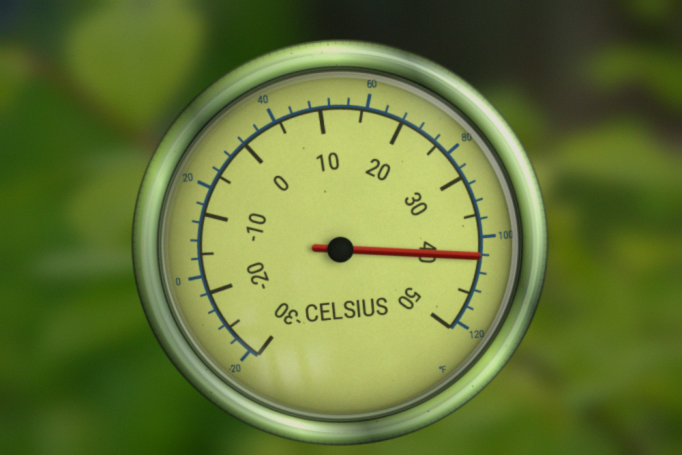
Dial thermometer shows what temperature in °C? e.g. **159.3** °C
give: **40** °C
